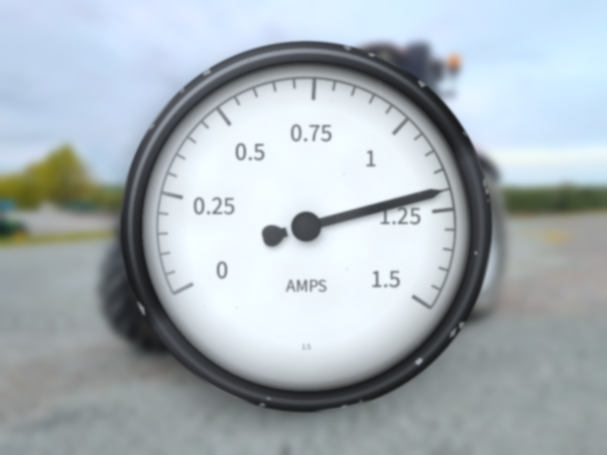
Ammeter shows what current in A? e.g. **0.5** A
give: **1.2** A
